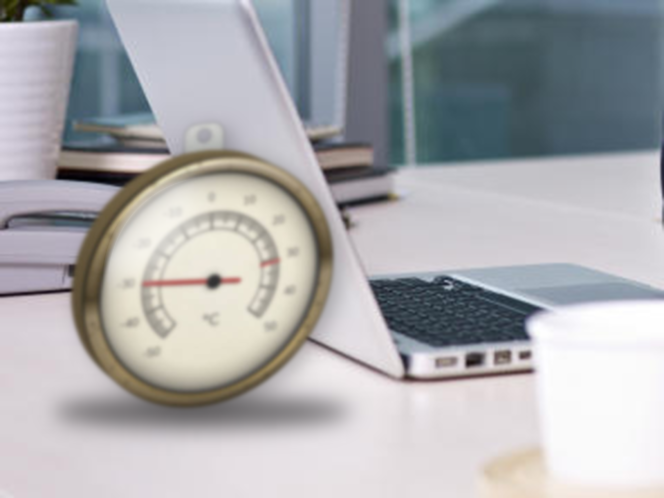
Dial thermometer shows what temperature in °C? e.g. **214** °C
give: **-30** °C
